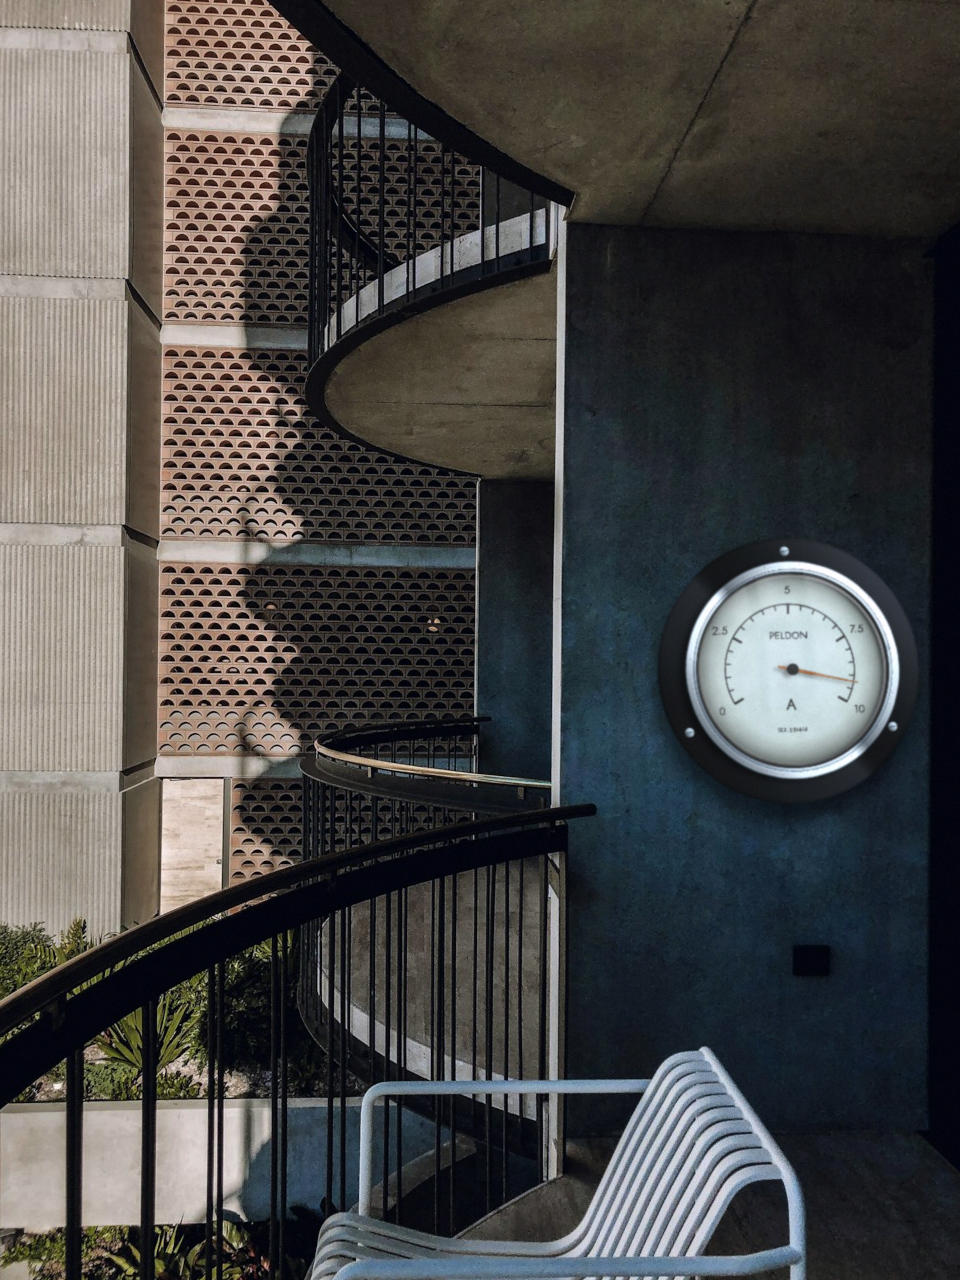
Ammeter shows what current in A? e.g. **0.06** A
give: **9.25** A
